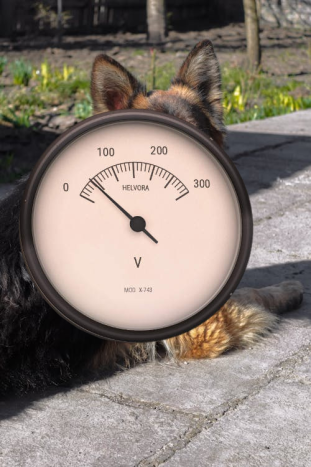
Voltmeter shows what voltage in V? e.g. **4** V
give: **40** V
